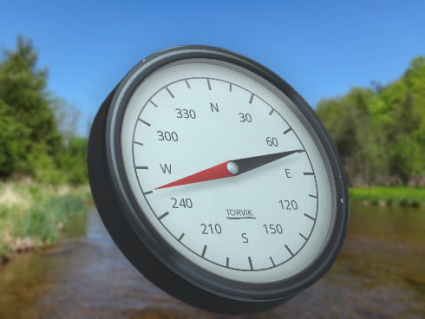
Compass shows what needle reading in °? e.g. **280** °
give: **255** °
